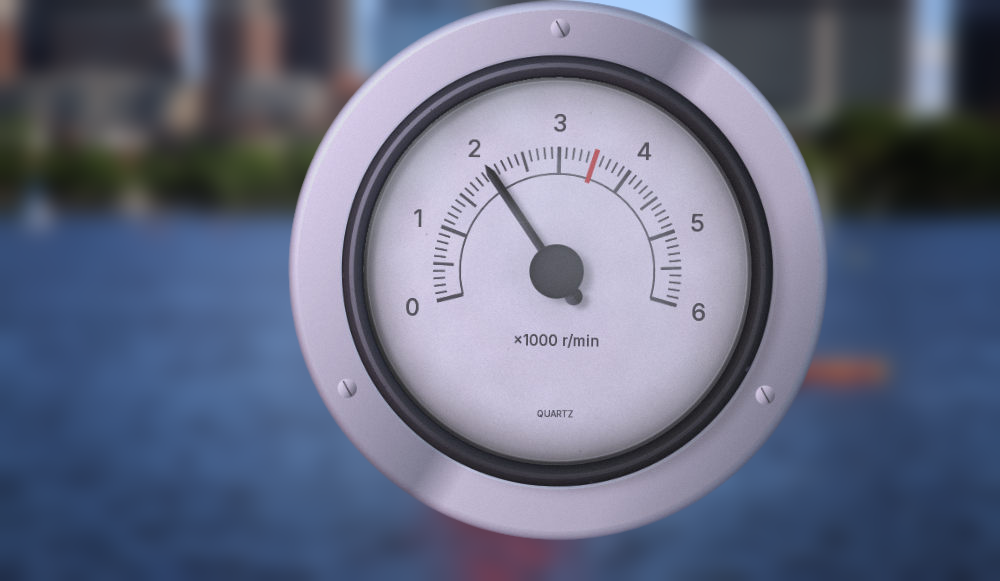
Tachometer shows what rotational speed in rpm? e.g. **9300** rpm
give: **2000** rpm
